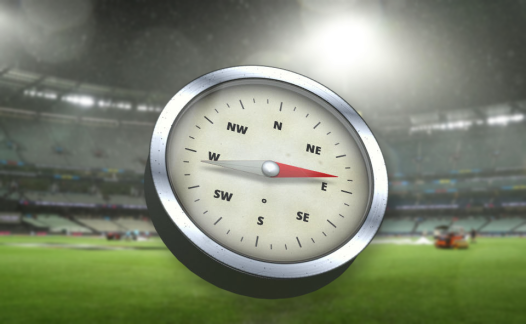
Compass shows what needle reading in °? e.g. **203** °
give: **80** °
